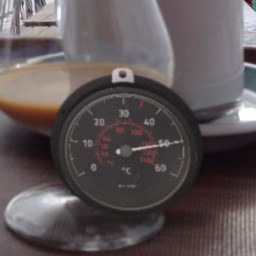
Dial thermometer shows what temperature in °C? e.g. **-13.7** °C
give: **50** °C
